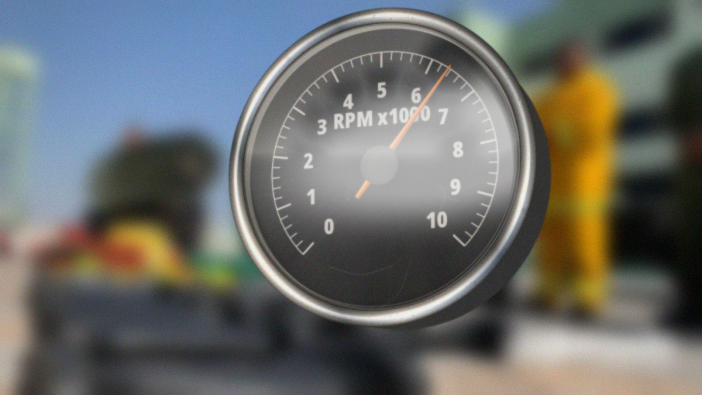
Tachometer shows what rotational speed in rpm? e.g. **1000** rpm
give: **6400** rpm
